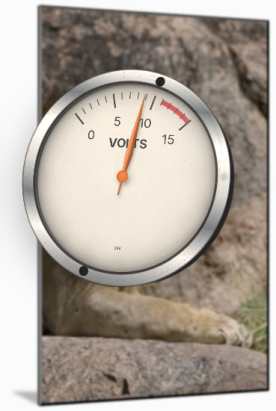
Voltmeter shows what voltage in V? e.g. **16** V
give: **9** V
